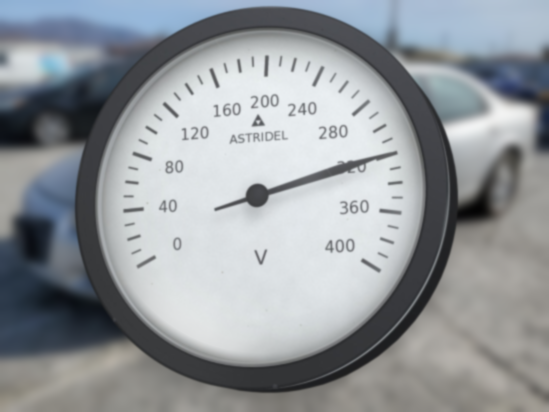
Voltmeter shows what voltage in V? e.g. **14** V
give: **320** V
